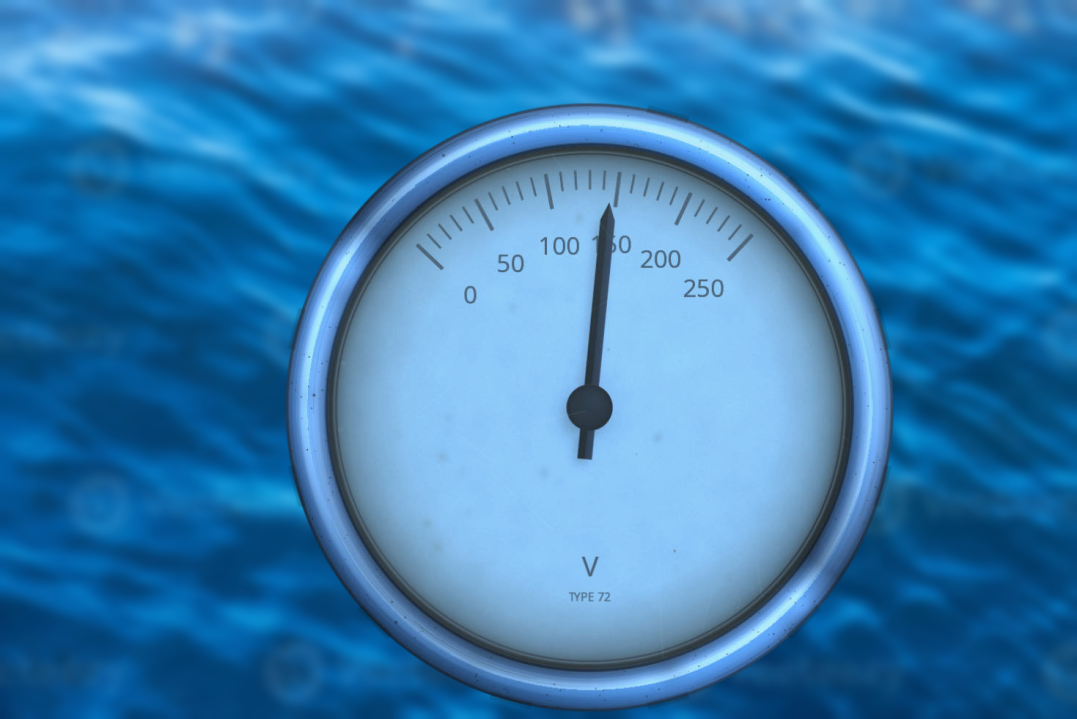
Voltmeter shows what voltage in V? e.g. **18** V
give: **145** V
